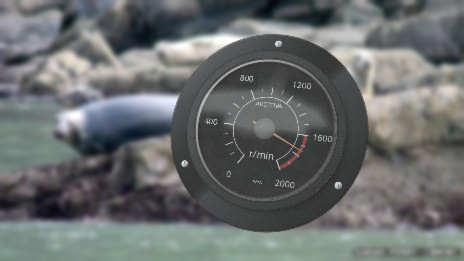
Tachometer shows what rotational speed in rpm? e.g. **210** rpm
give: **1750** rpm
